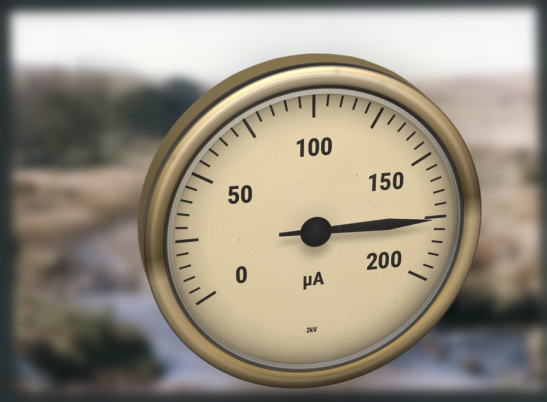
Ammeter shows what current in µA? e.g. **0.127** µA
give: **175** µA
